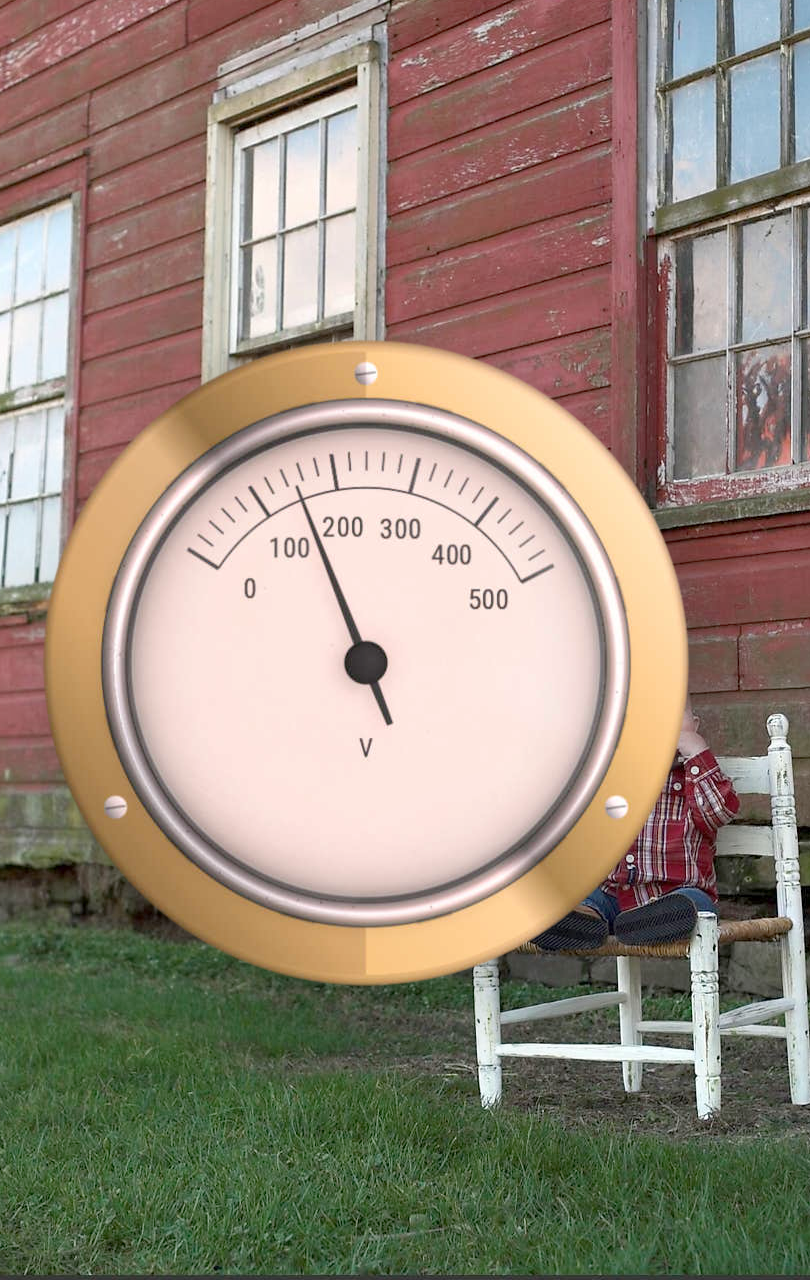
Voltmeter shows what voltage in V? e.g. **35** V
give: **150** V
